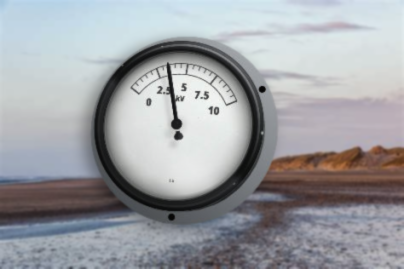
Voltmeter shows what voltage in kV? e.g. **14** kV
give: **3.5** kV
